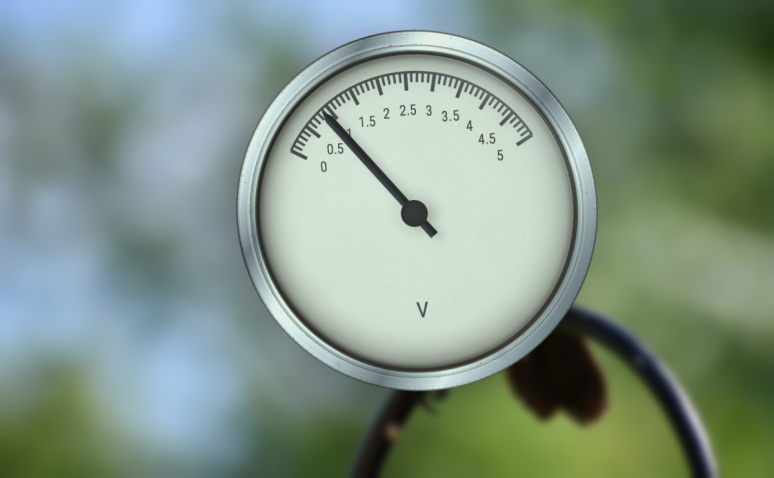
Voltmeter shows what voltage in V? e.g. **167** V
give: **0.9** V
